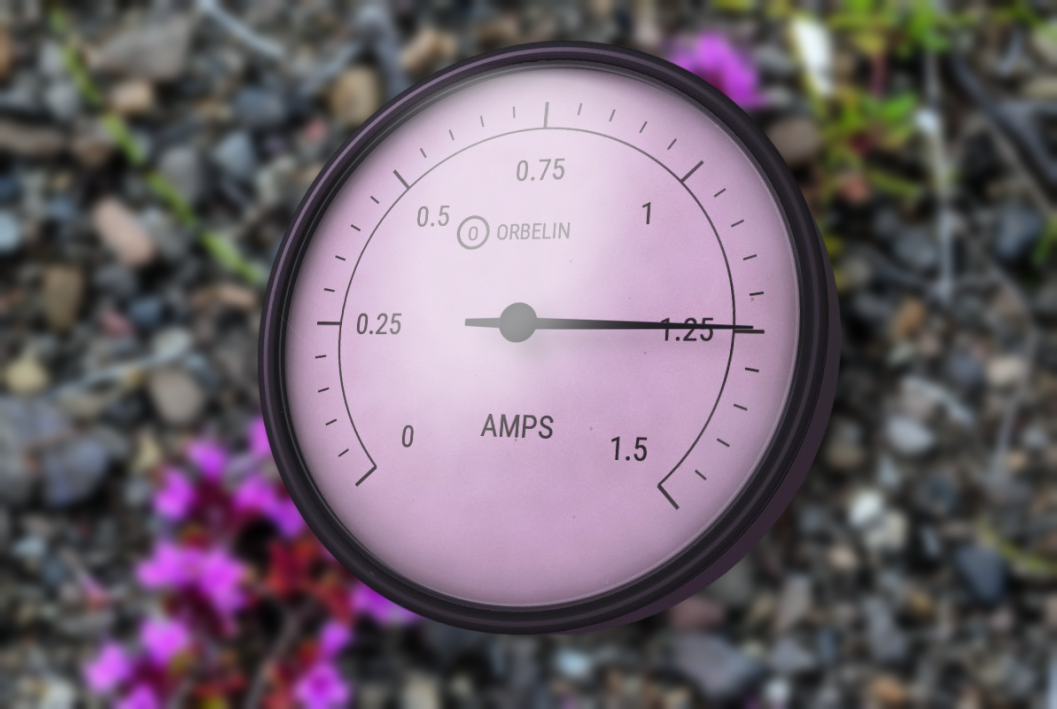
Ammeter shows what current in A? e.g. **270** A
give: **1.25** A
